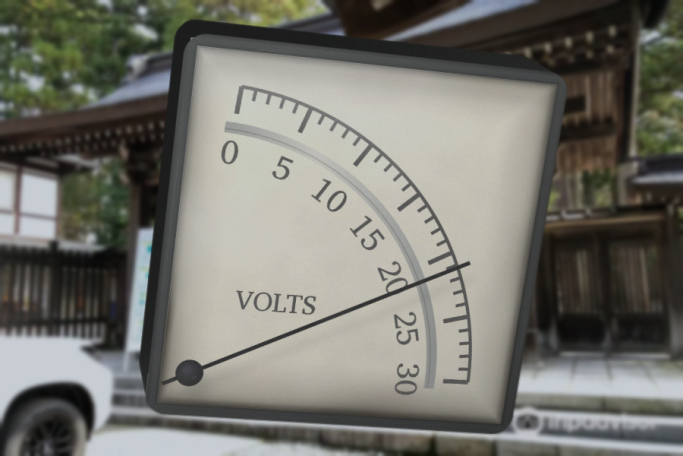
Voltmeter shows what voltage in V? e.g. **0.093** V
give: **21** V
